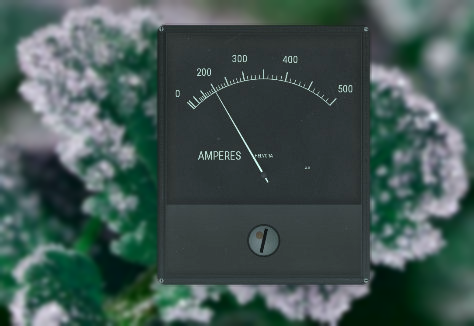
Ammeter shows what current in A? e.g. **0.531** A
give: **200** A
